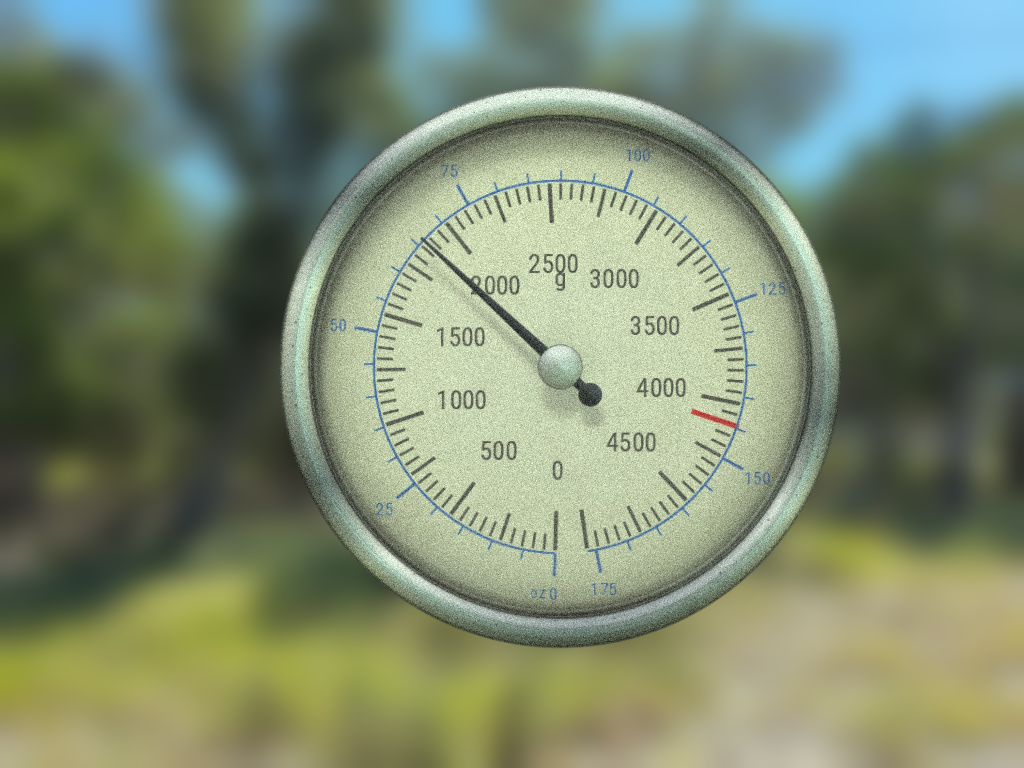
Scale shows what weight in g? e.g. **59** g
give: **1875** g
